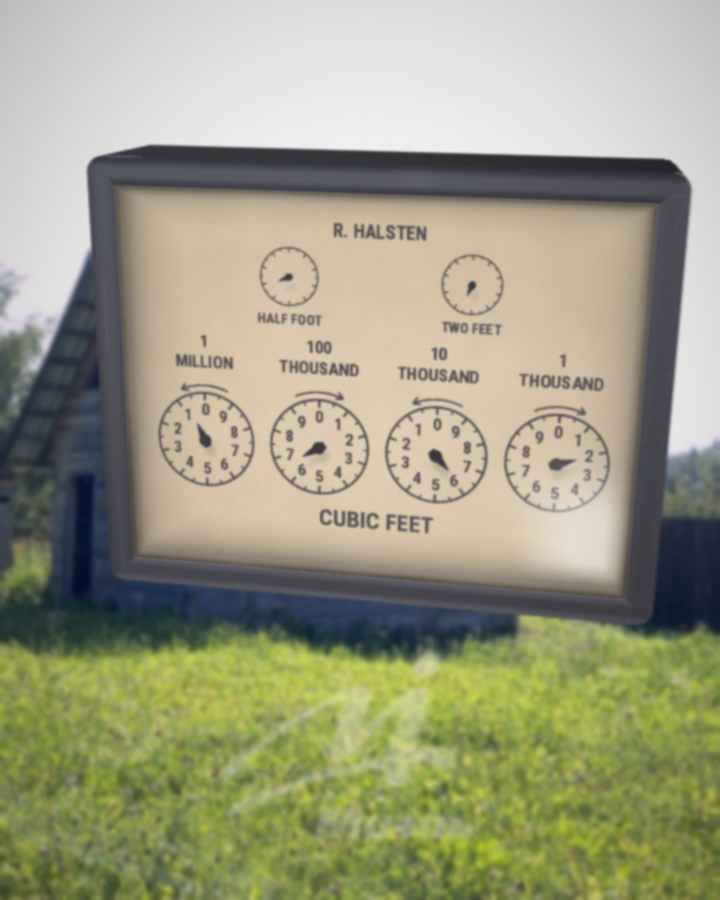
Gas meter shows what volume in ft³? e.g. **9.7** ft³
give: **66200** ft³
